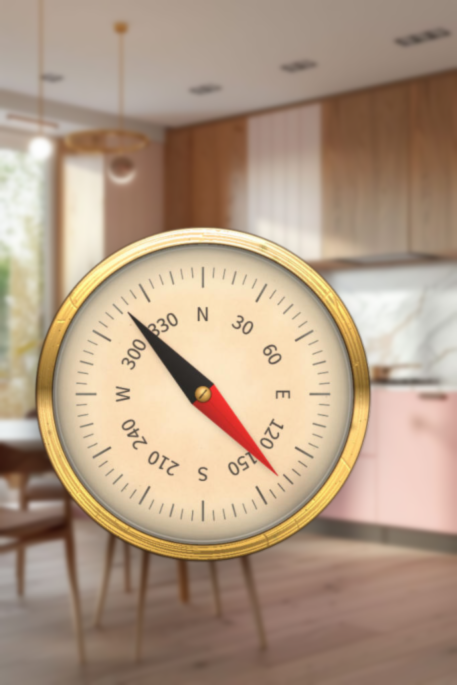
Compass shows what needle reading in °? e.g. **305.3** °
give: **137.5** °
